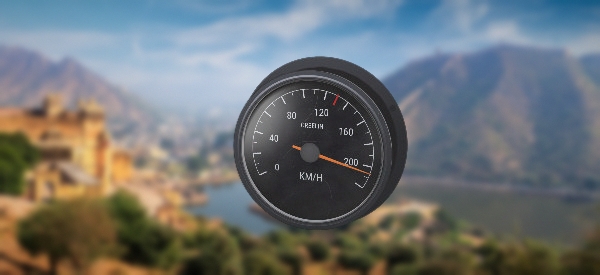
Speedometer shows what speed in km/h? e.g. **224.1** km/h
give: **205** km/h
